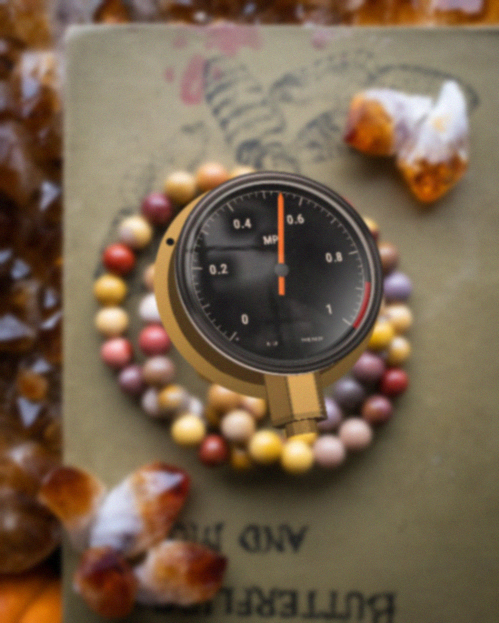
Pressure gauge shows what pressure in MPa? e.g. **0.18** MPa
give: **0.54** MPa
